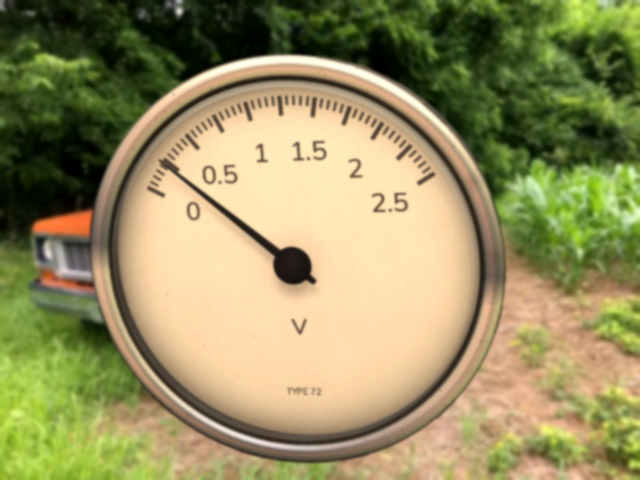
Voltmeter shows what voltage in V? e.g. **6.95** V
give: **0.25** V
